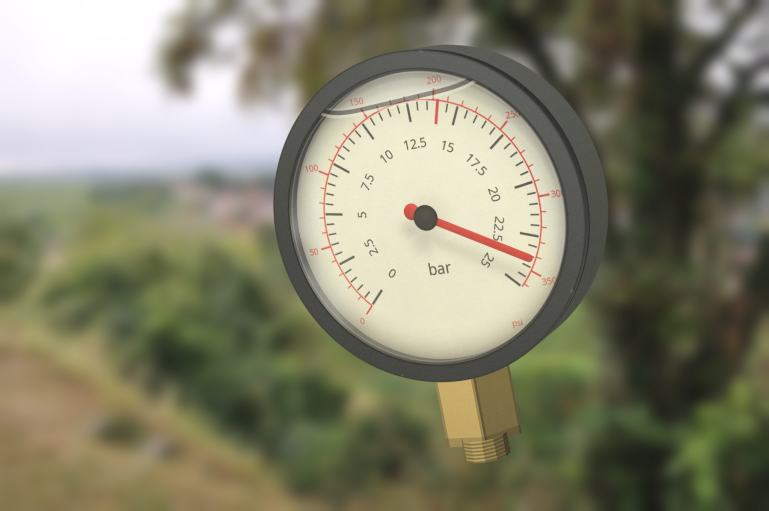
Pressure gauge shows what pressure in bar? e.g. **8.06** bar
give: **23.5** bar
